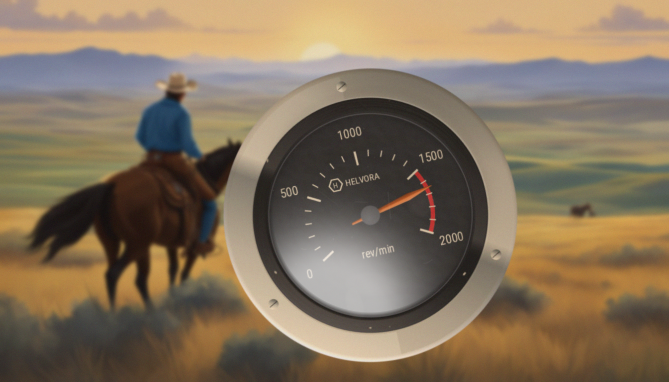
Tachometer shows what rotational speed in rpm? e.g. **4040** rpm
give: **1650** rpm
